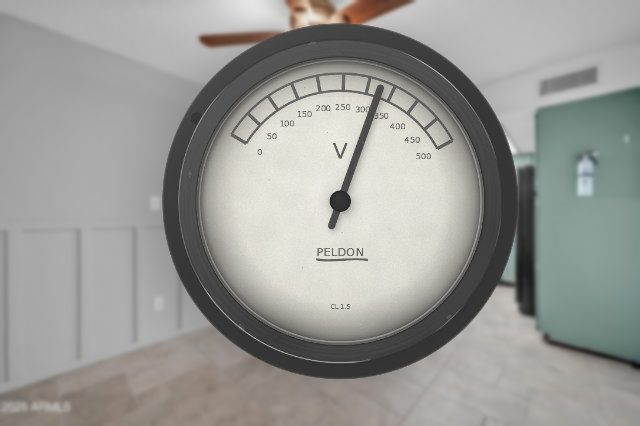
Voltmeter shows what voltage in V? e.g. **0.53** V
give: **325** V
